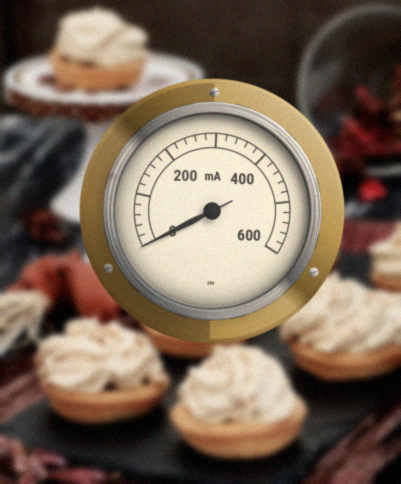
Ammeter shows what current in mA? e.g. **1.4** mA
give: **0** mA
